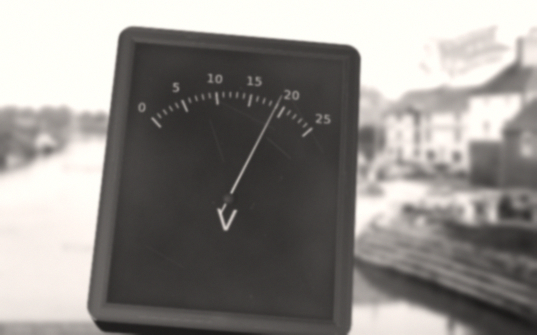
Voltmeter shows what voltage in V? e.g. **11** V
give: **19** V
